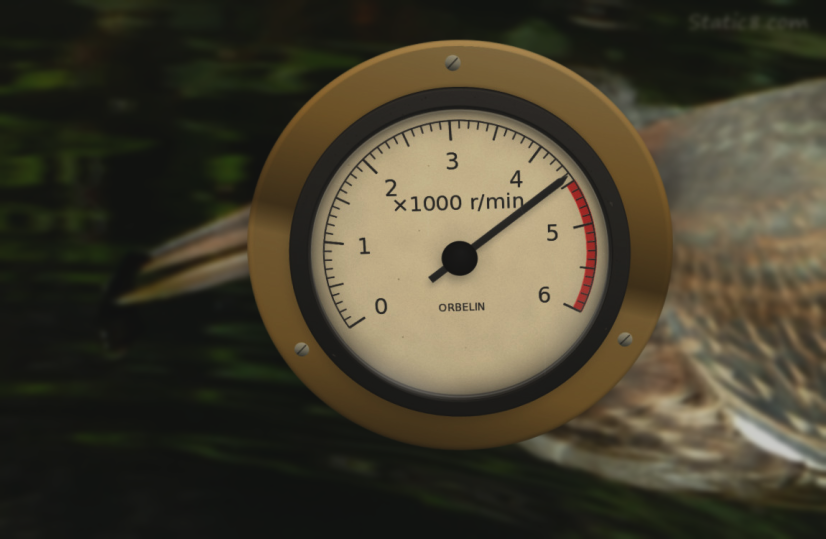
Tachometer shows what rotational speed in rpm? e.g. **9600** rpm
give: **4400** rpm
